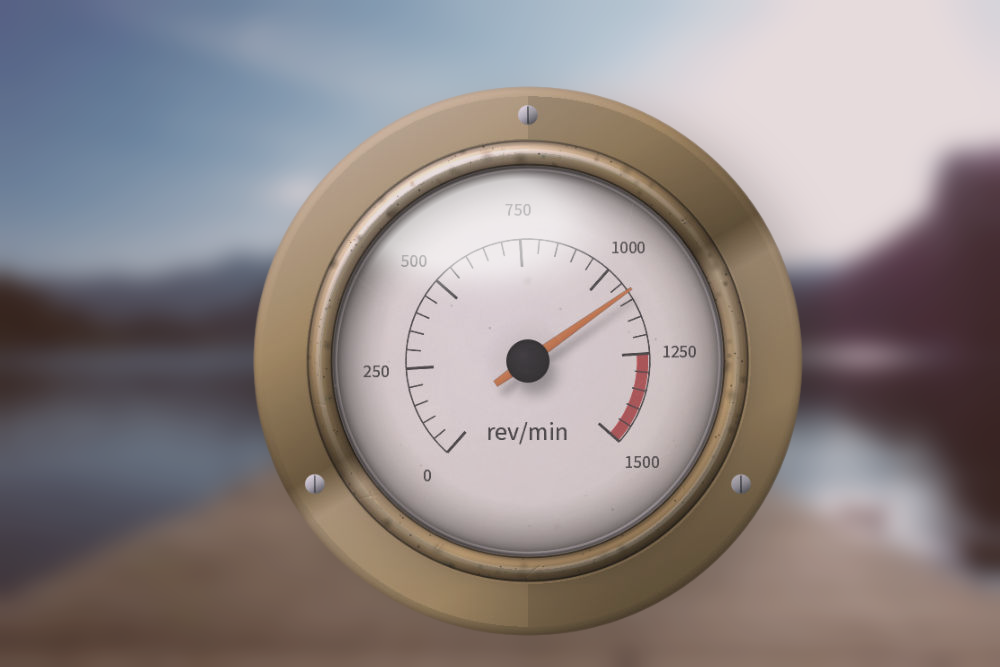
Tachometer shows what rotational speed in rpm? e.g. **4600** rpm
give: **1075** rpm
